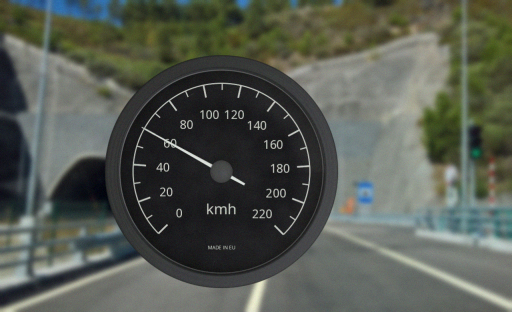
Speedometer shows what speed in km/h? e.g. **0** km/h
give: **60** km/h
